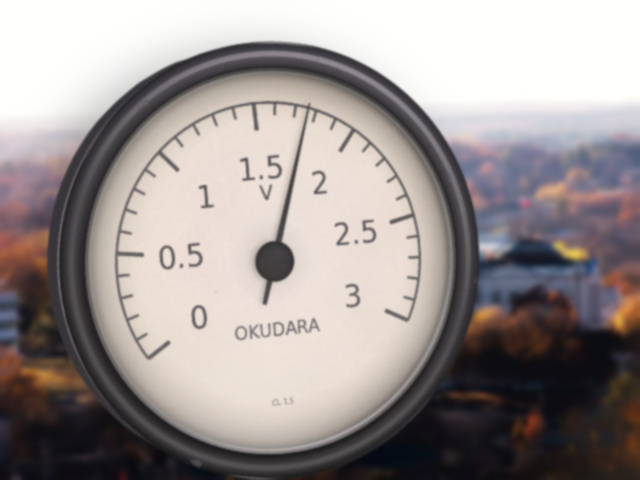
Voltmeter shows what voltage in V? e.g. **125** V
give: **1.75** V
